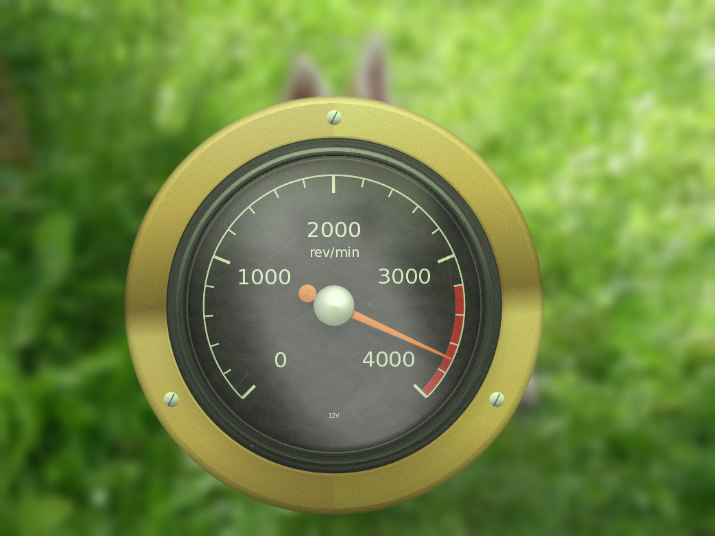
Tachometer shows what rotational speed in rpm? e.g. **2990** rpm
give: **3700** rpm
